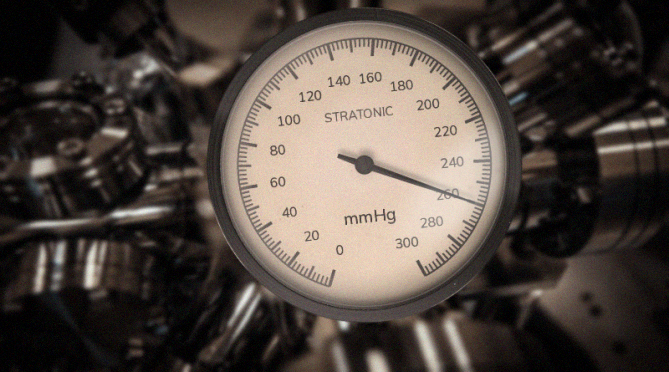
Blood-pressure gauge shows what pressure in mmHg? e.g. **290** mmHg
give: **260** mmHg
